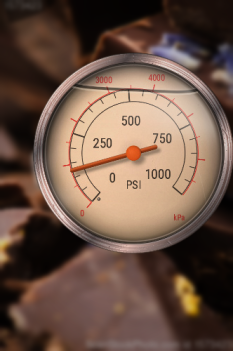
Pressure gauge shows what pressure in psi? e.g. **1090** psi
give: **125** psi
